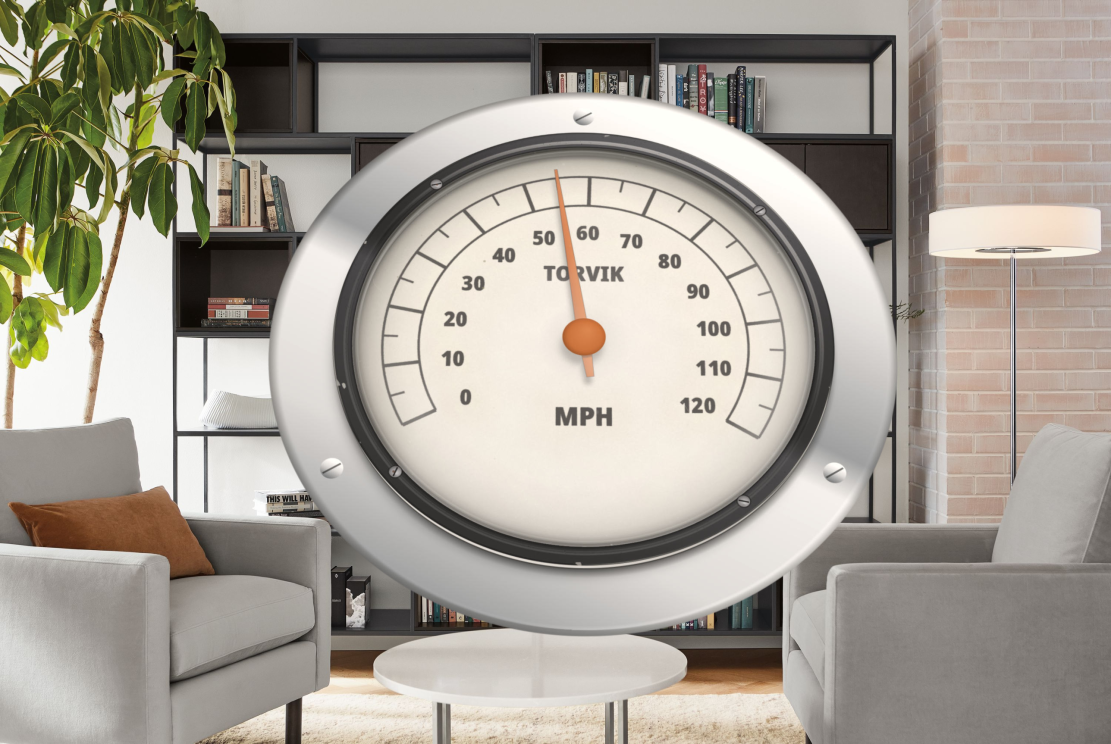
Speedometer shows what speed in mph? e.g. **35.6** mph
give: **55** mph
